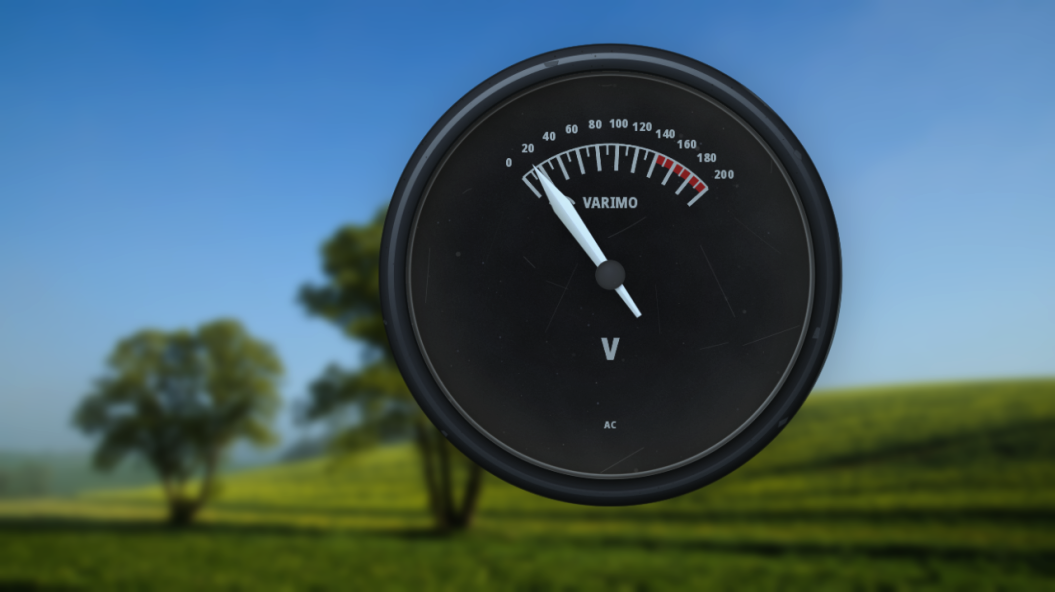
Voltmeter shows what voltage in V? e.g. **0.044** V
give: **15** V
